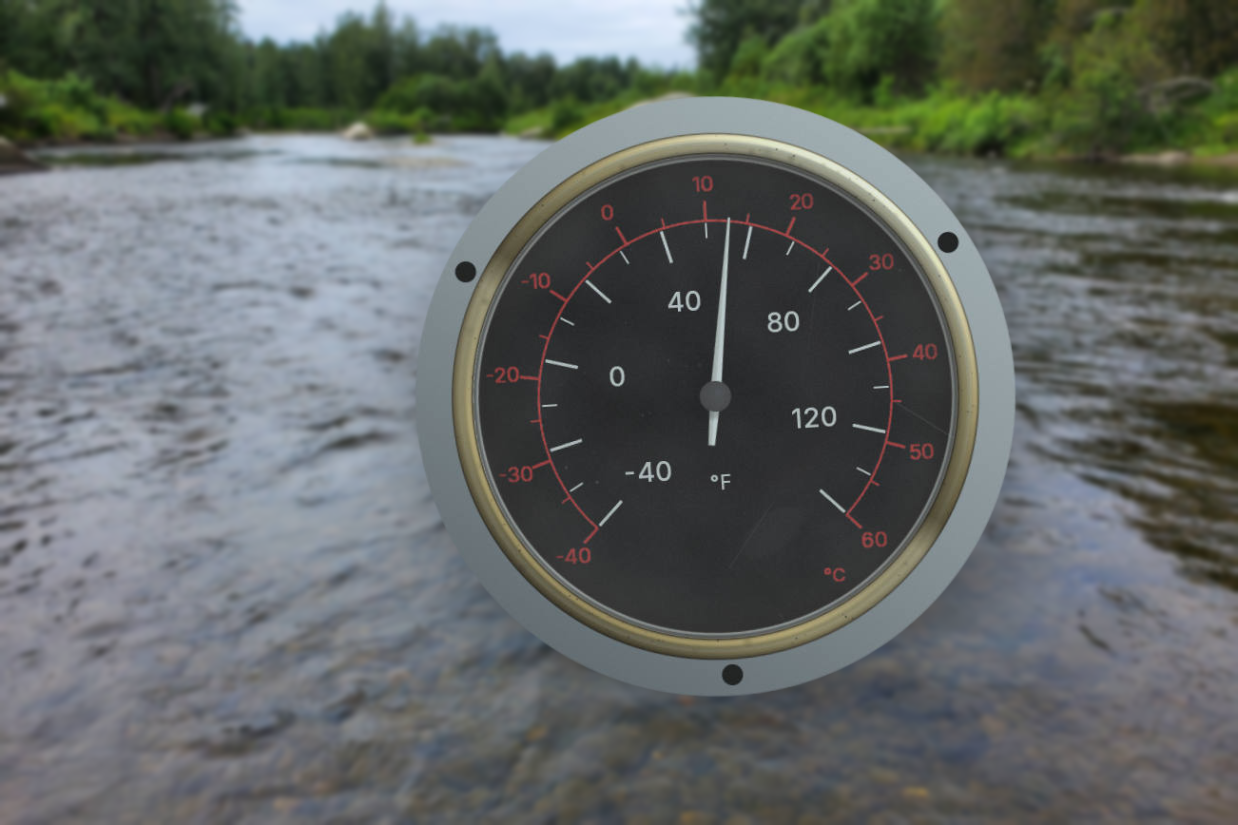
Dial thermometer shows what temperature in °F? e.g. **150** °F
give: **55** °F
